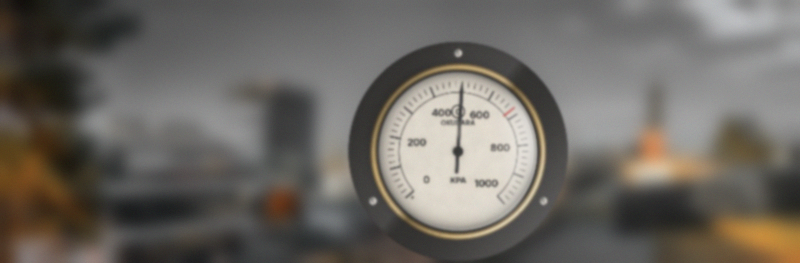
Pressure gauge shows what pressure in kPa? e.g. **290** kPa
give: **500** kPa
